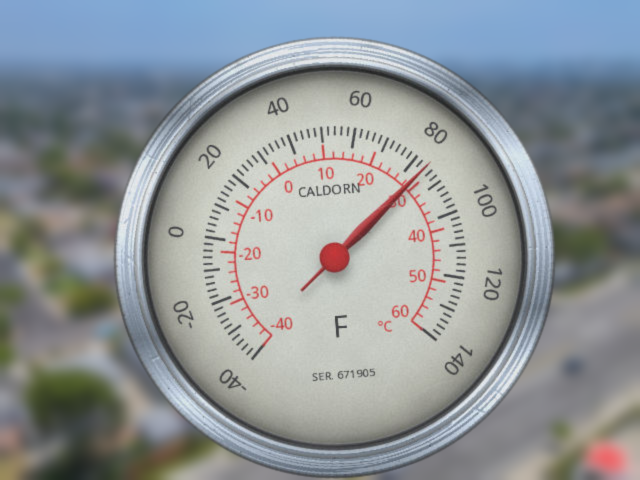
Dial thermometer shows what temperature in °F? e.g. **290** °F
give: **84** °F
